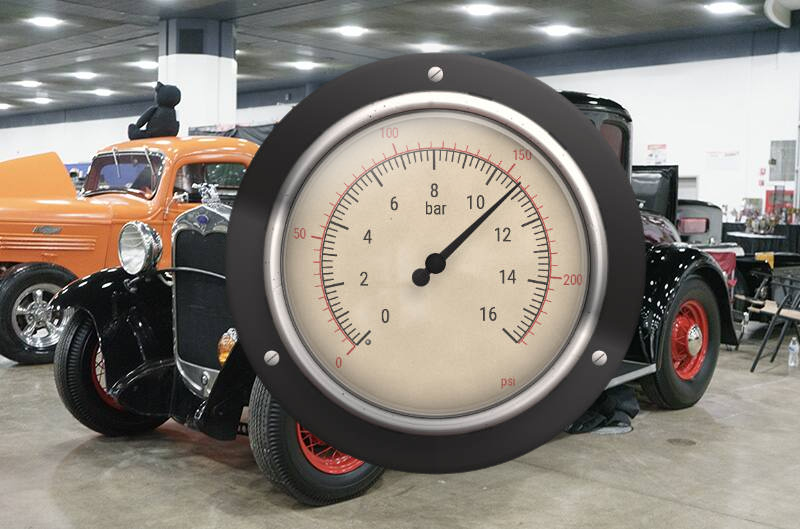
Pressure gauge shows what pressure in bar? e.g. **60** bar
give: **10.8** bar
